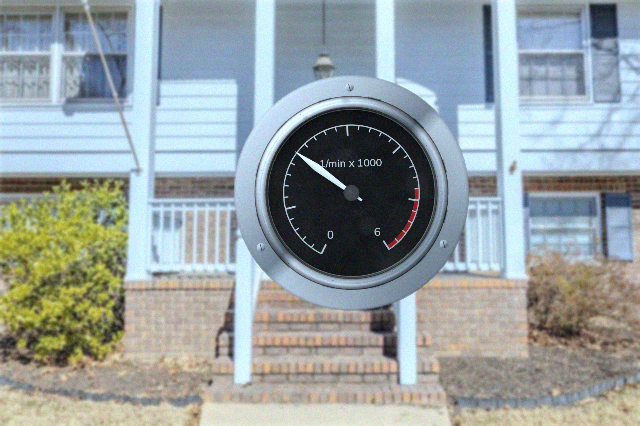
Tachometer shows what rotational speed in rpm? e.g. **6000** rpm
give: **2000** rpm
